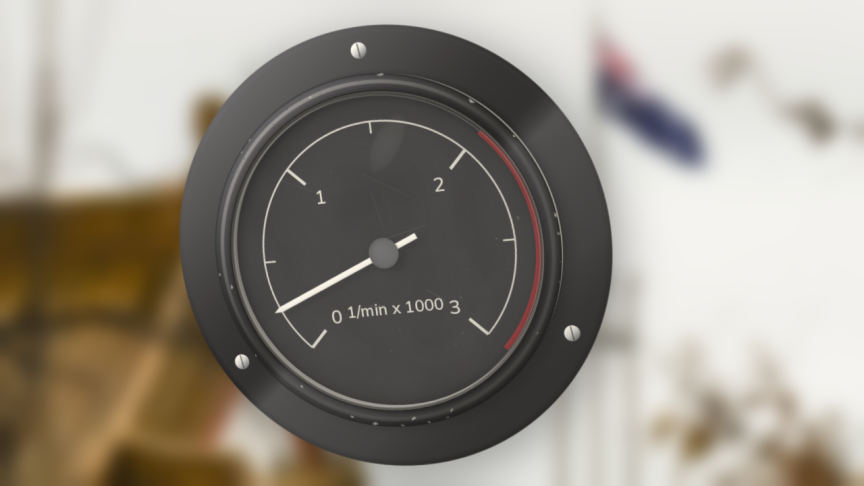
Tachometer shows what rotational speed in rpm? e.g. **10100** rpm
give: **250** rpm
